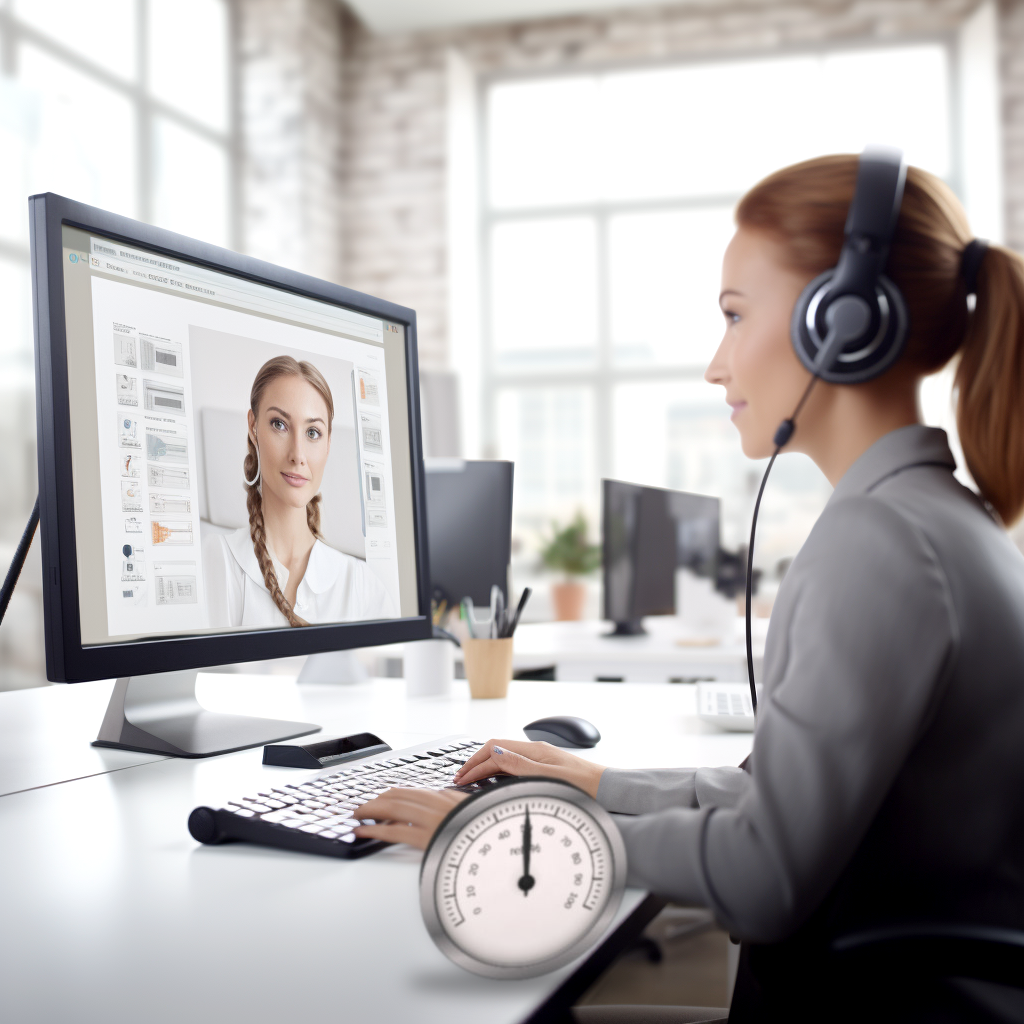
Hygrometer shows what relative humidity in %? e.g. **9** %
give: **50** %
